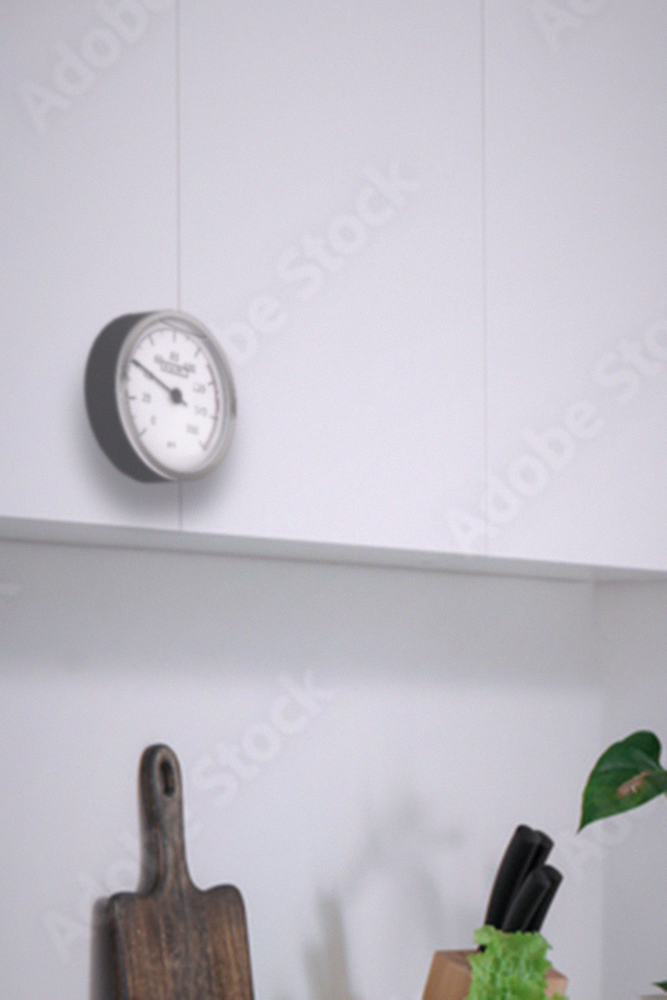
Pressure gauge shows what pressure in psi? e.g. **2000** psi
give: **40** psi
